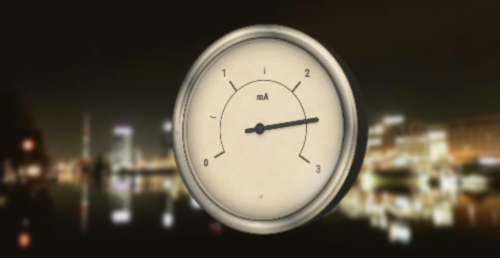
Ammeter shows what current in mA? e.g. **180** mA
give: **2.5** mA
